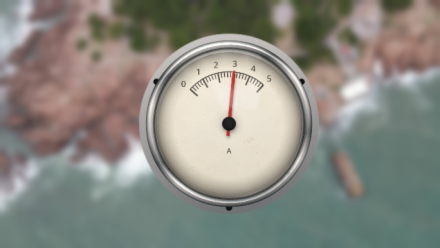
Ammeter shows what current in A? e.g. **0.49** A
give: **3** A
